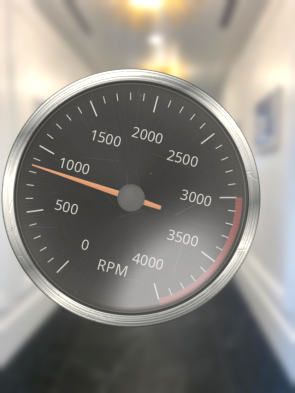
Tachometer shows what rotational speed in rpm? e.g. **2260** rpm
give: **850** rpm
